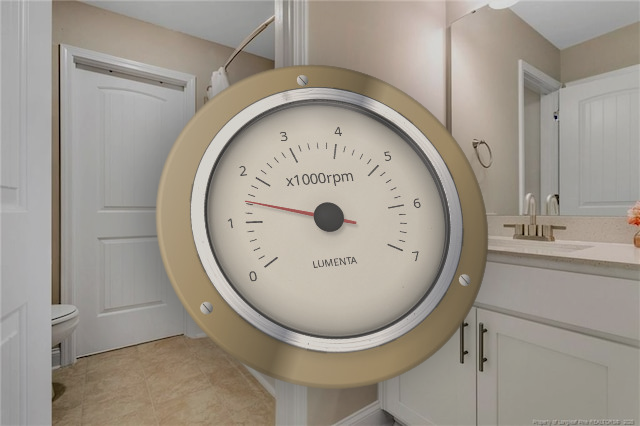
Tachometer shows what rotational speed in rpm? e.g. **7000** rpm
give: **1400** rpm
